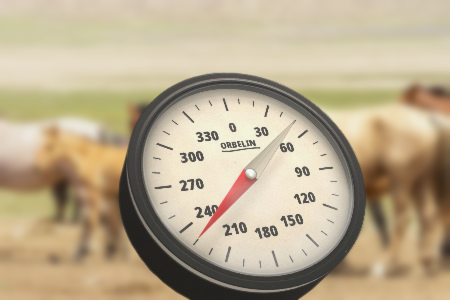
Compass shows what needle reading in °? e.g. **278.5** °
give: **230** °
